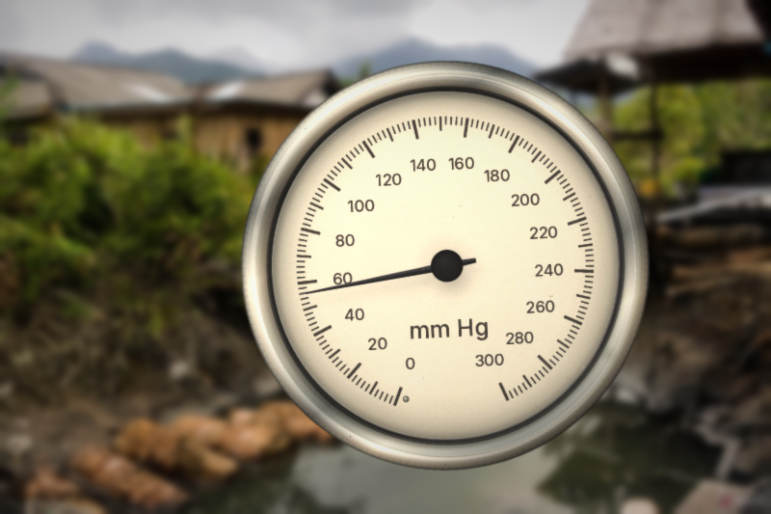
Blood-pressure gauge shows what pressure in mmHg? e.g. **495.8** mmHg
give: **56** mmHg
